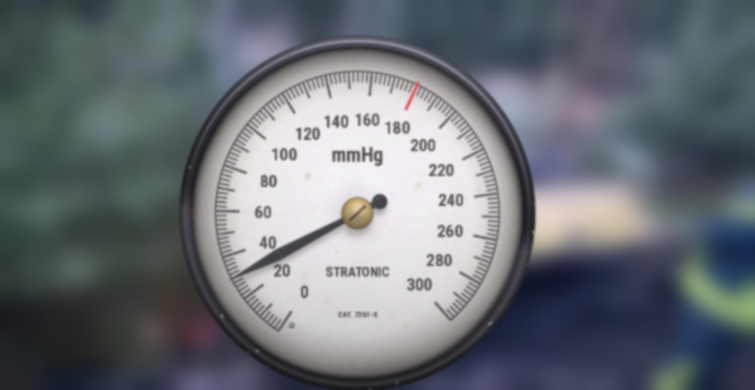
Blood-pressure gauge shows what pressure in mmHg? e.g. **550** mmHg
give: **30** mmHg
